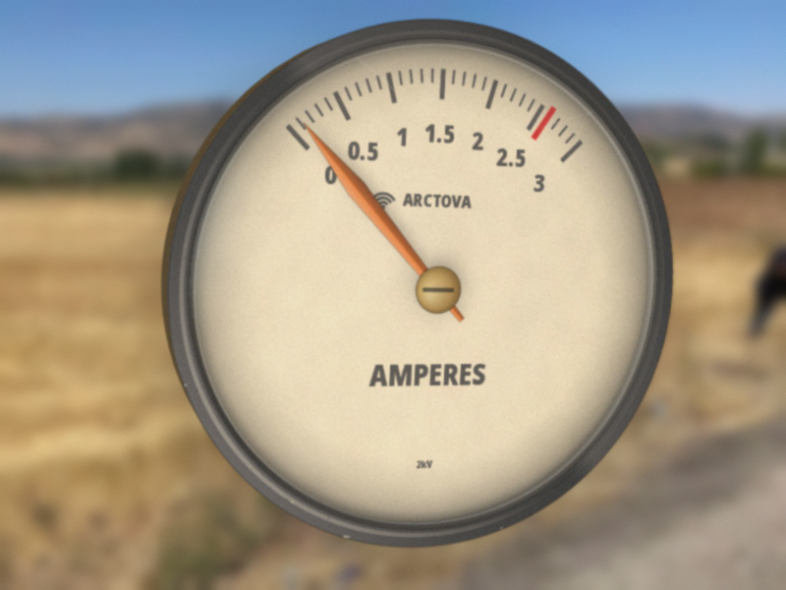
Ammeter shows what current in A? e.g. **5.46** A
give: **0.1** A
